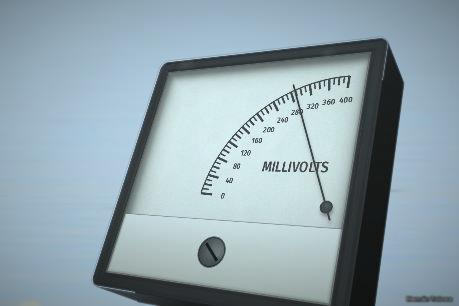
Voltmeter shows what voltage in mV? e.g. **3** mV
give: **290** mV
